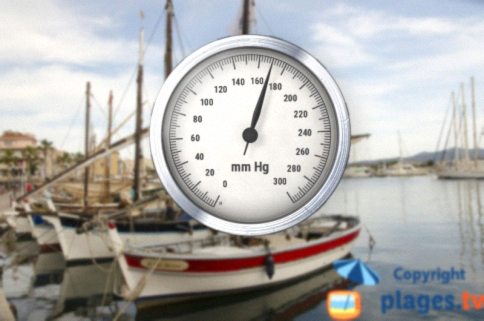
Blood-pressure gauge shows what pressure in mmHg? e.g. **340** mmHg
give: **170** mmHg
